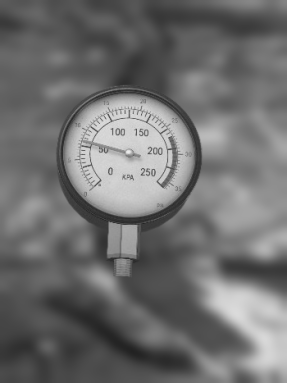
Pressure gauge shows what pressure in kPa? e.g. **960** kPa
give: **55** kPa
